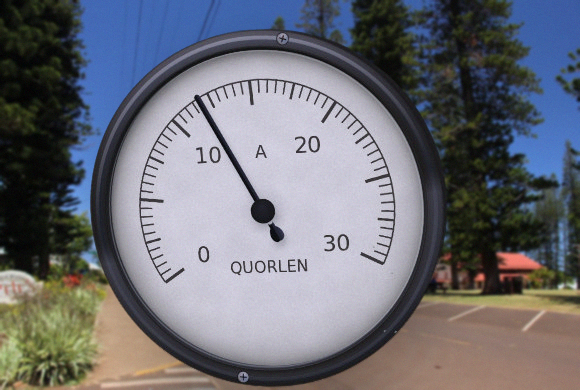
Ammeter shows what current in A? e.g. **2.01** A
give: **12** A
